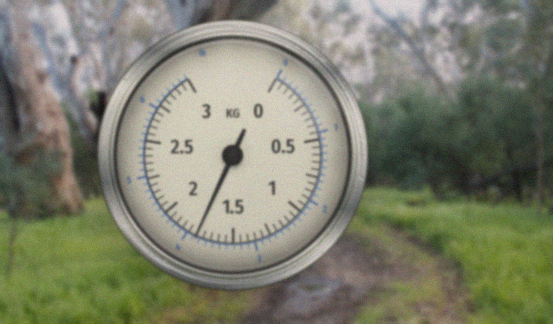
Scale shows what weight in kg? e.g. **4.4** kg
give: **1.75** kg
